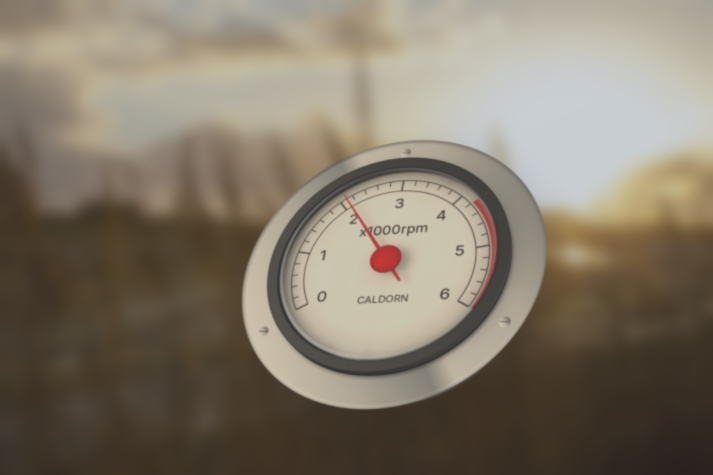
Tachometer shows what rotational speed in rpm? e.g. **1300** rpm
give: **2100** rpm
